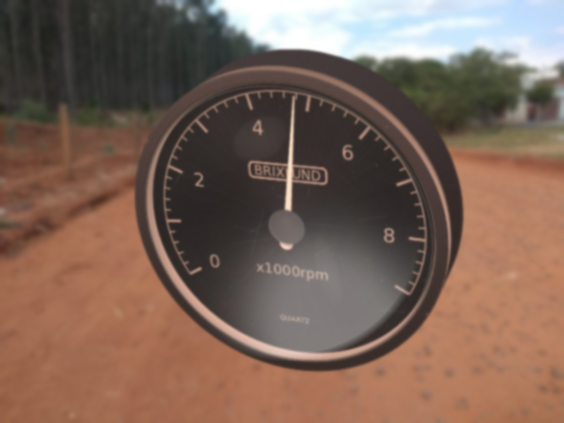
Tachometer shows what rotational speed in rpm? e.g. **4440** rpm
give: **4800** rpm
